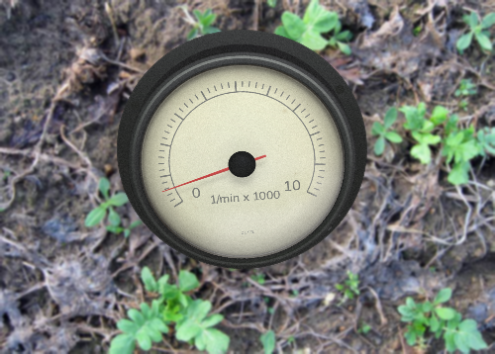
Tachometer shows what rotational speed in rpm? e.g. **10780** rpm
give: **600** rpm
